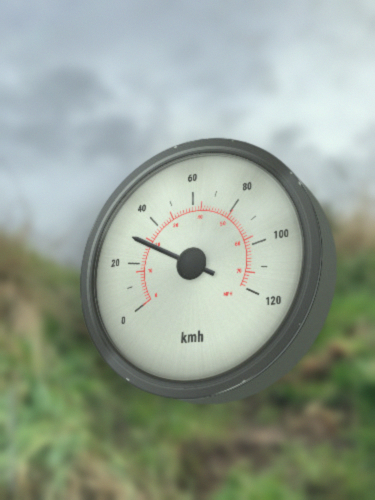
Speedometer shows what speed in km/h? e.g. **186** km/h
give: **30** km/h
